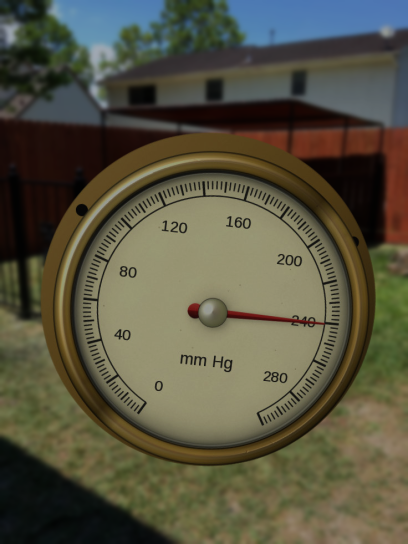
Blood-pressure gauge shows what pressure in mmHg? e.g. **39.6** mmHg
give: **240** mmHg
